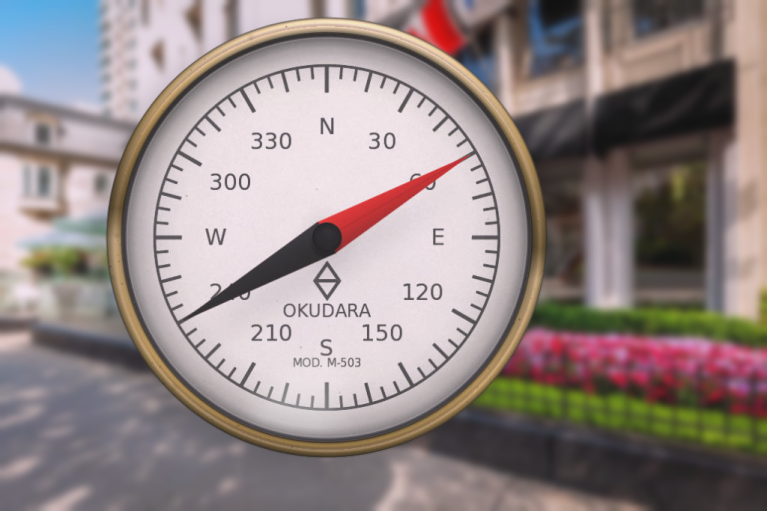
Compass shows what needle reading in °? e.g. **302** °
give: **60** °
